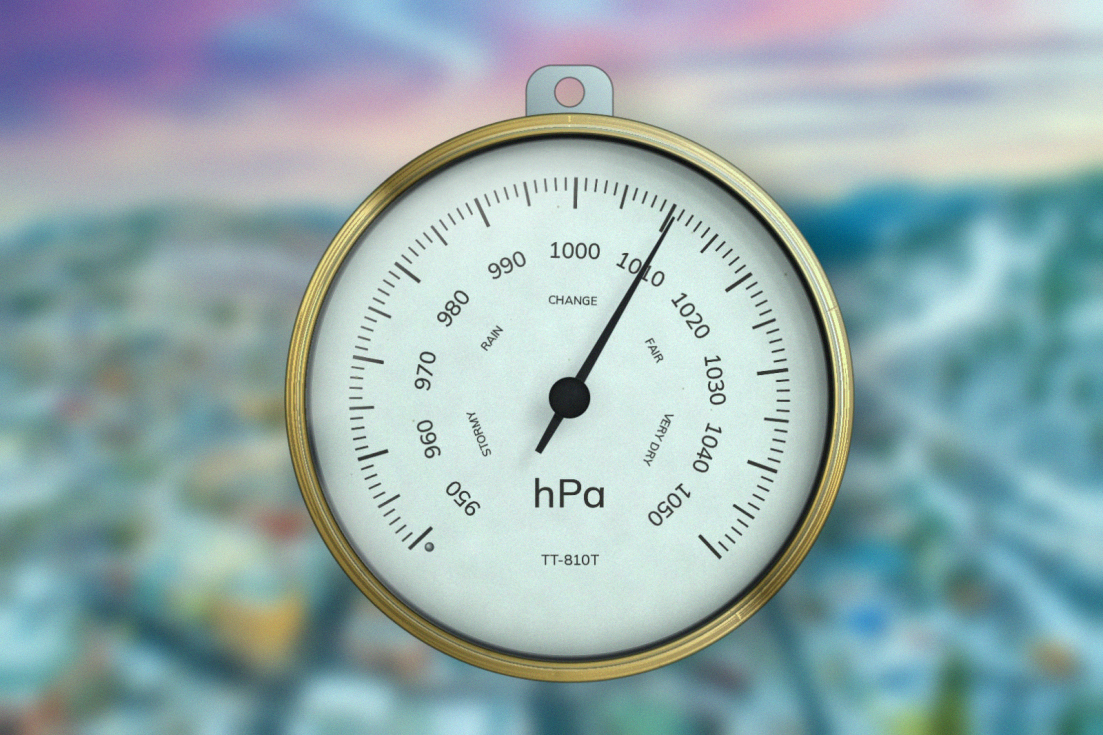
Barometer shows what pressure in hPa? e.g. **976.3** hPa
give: **1010.5** hPa
